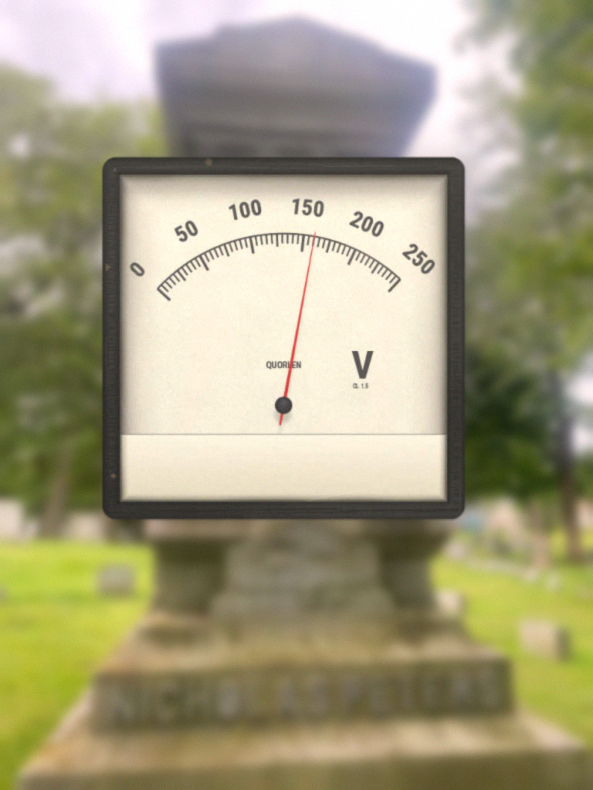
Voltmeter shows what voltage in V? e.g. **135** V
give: **160** V
